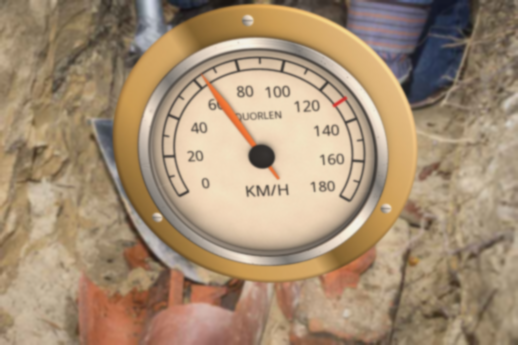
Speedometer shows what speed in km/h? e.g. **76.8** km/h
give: **65** km/h
